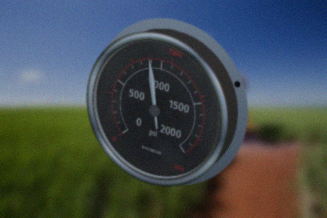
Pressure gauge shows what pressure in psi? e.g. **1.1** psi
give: **900** psi
